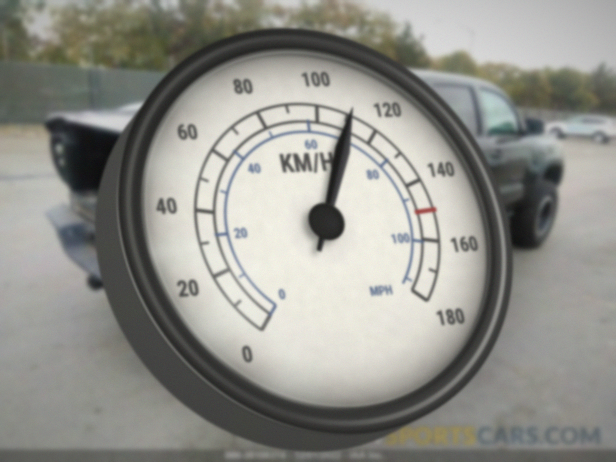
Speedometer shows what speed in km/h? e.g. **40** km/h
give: **110** km/h
